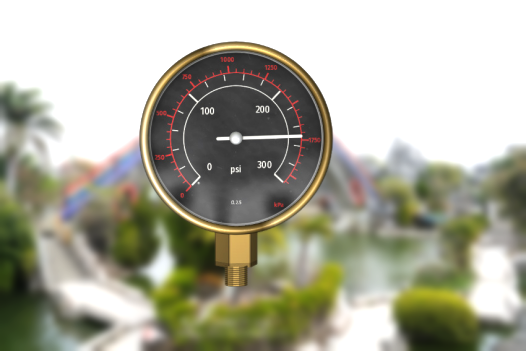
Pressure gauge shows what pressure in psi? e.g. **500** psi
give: **250** psi
